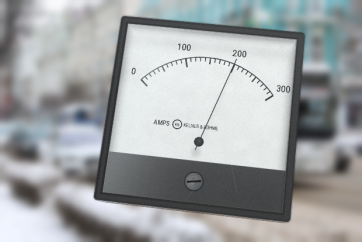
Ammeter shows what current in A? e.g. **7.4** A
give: **200** A
